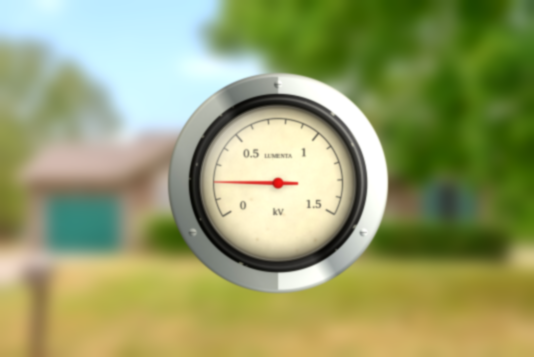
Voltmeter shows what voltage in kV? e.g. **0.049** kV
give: **0.2** kV
